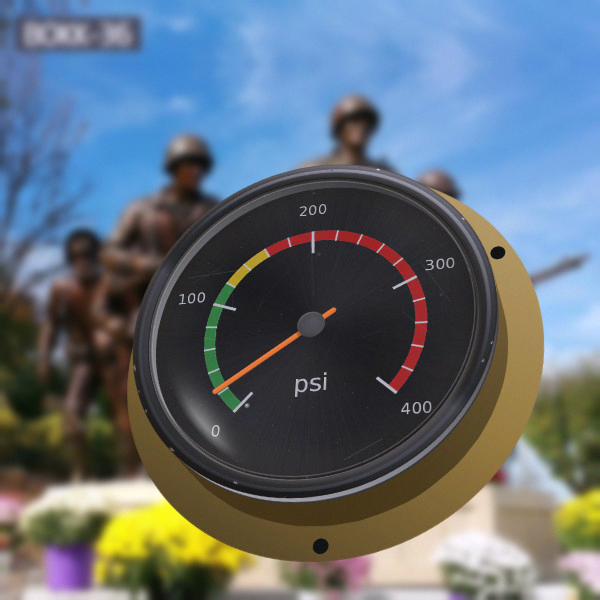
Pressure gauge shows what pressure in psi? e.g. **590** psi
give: **20** psi
